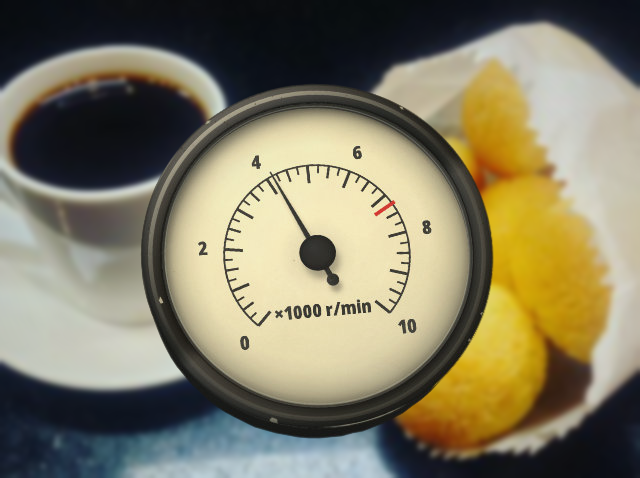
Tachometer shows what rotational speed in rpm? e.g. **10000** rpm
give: **4125** rpm
